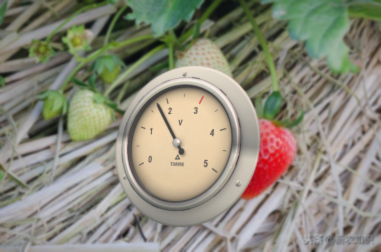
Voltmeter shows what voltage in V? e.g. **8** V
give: **1.75** V
